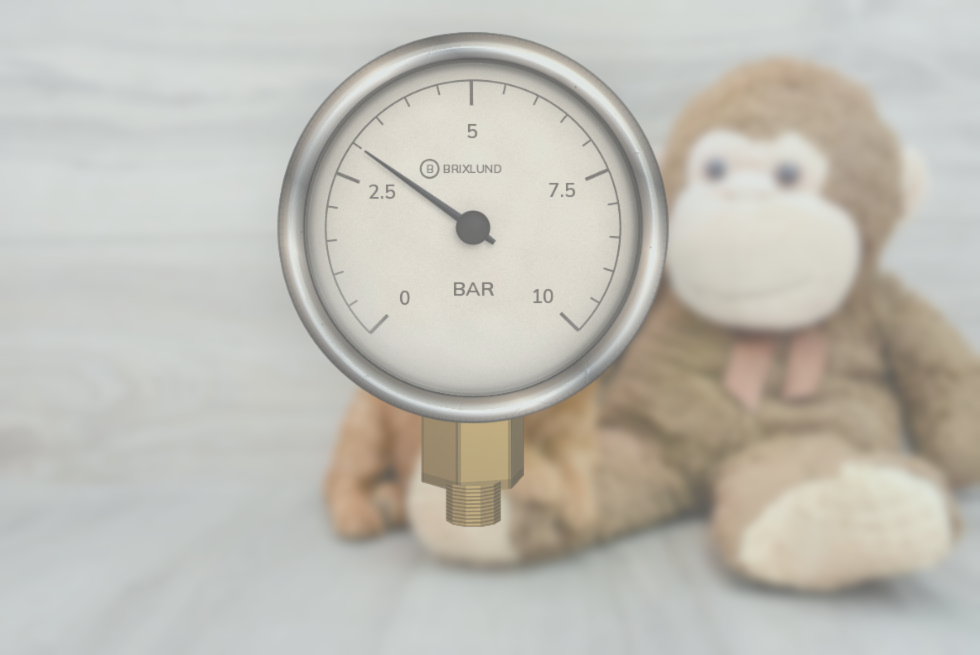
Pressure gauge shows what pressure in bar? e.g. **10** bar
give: **3** bar
